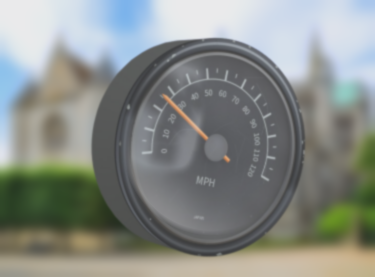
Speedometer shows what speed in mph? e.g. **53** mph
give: **25** mph
